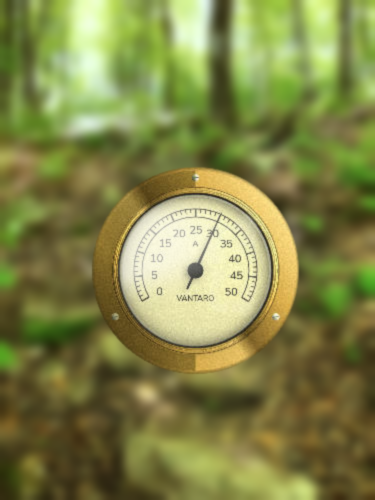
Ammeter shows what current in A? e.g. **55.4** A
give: **30** A
